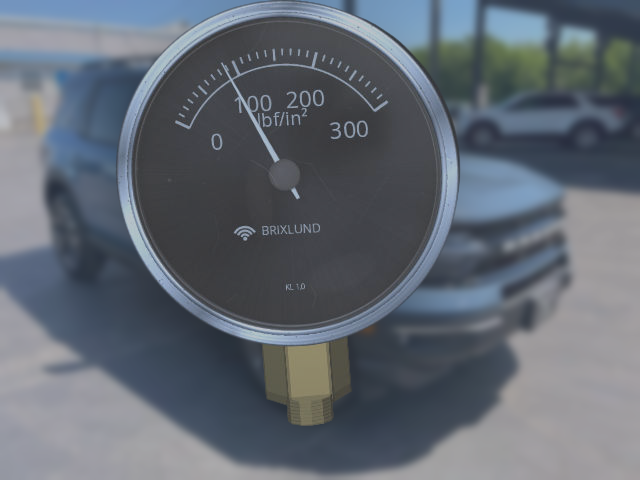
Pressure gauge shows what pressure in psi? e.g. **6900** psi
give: **90** psi
